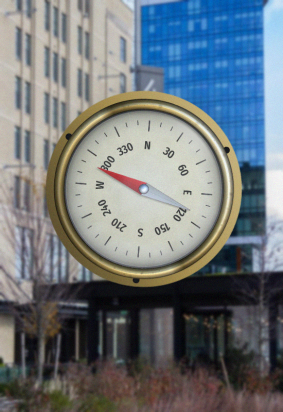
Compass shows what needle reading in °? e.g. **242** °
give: **290** °
